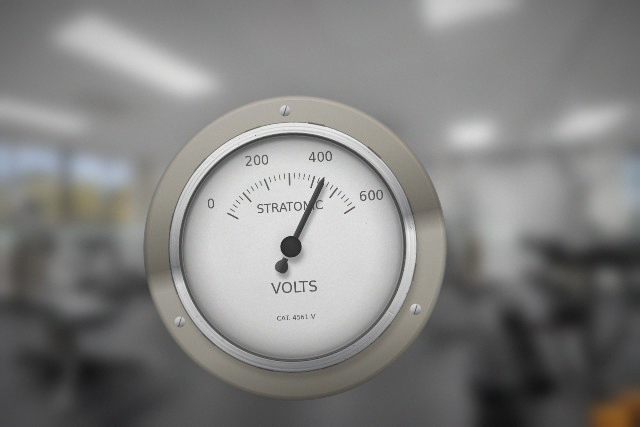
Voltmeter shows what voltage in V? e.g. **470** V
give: **440** V
